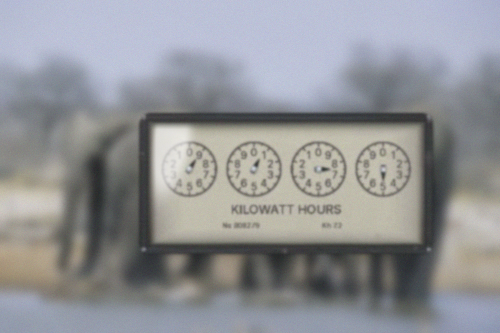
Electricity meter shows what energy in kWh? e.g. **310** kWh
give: **9075** kWh
